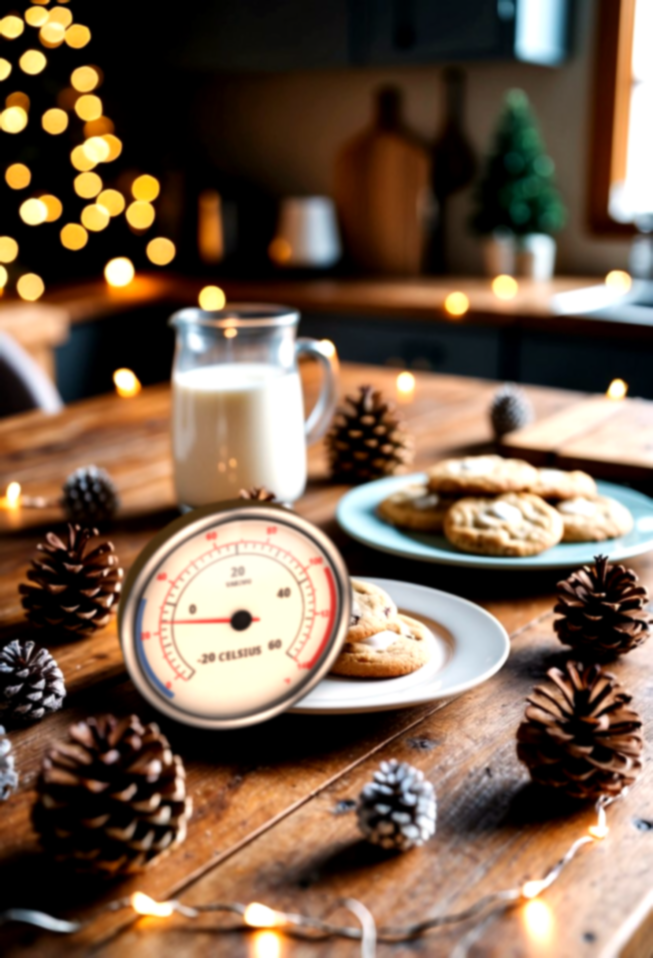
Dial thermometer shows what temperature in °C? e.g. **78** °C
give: **-4** °C
